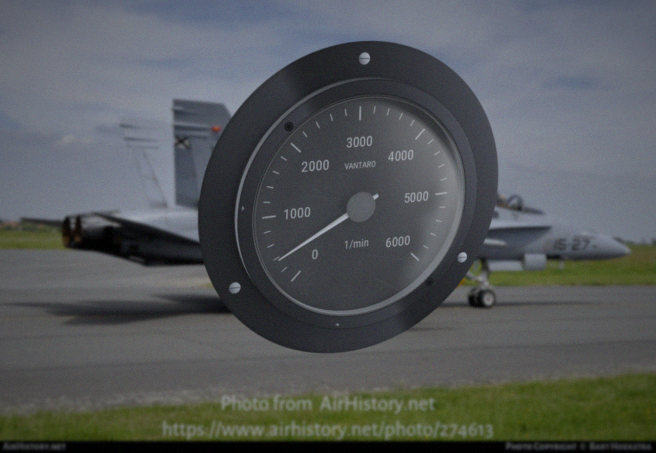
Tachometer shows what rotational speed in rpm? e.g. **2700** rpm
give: **400** rpm
